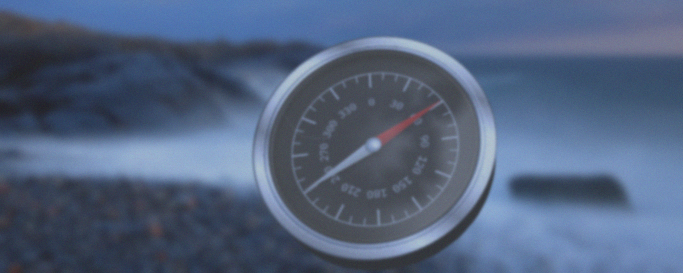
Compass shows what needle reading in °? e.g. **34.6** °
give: **60** °
